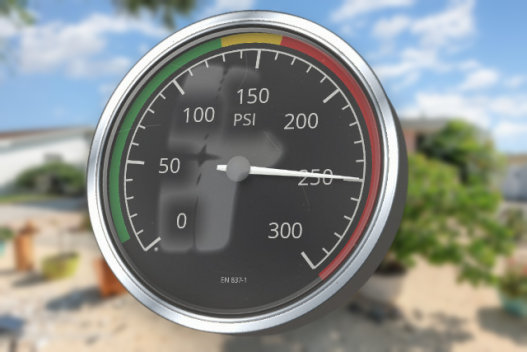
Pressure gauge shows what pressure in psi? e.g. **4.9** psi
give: **250** psi
